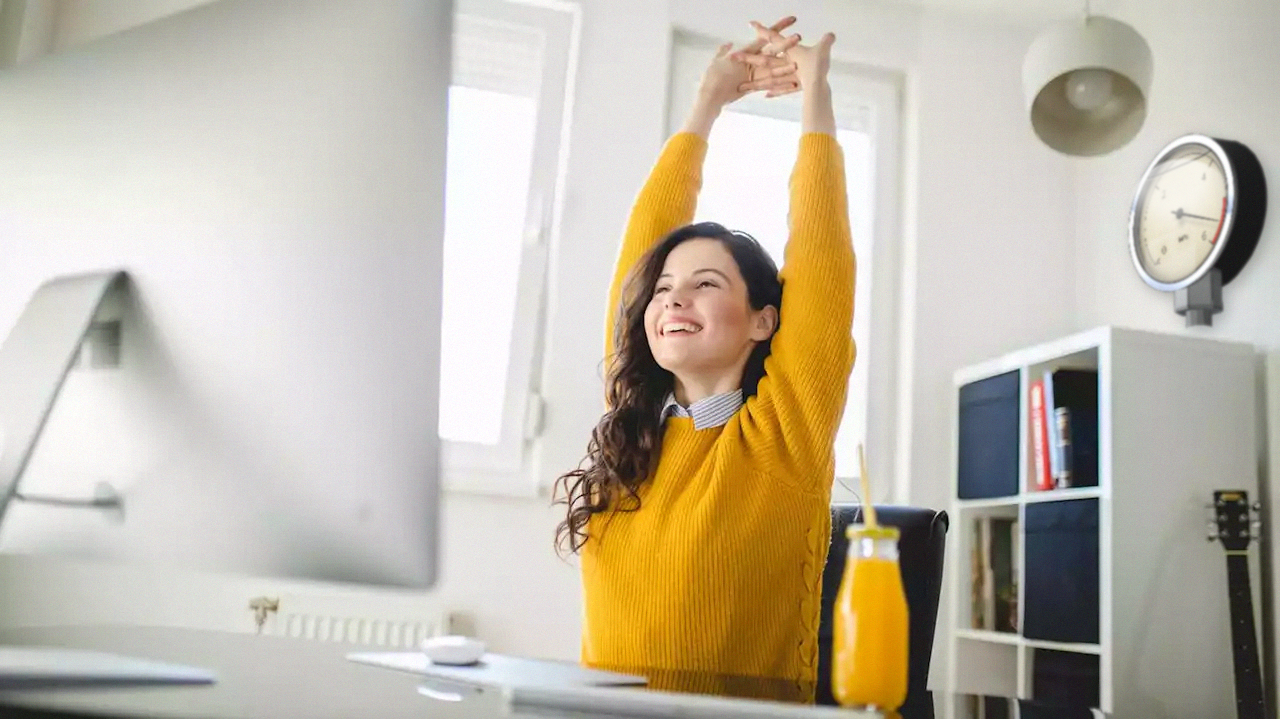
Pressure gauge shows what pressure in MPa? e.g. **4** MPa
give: **5.5** MPa
